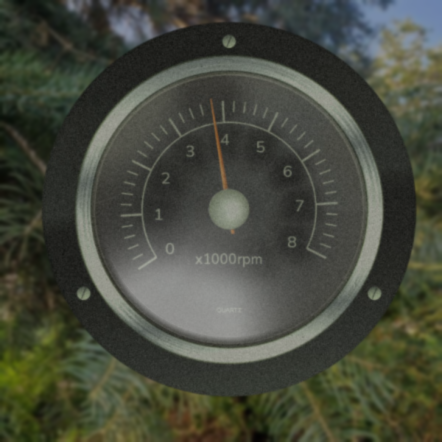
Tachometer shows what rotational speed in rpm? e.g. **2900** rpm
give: **3800** rpm
